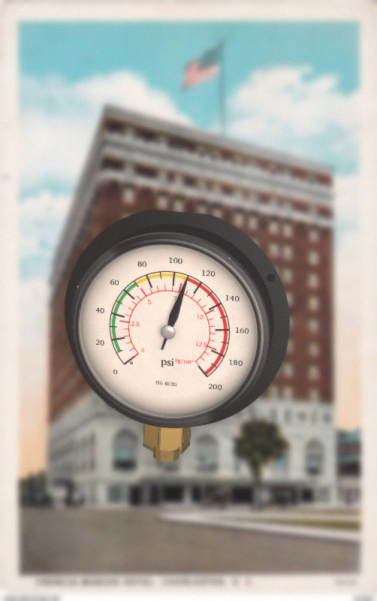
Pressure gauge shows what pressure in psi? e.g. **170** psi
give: **110** psi
